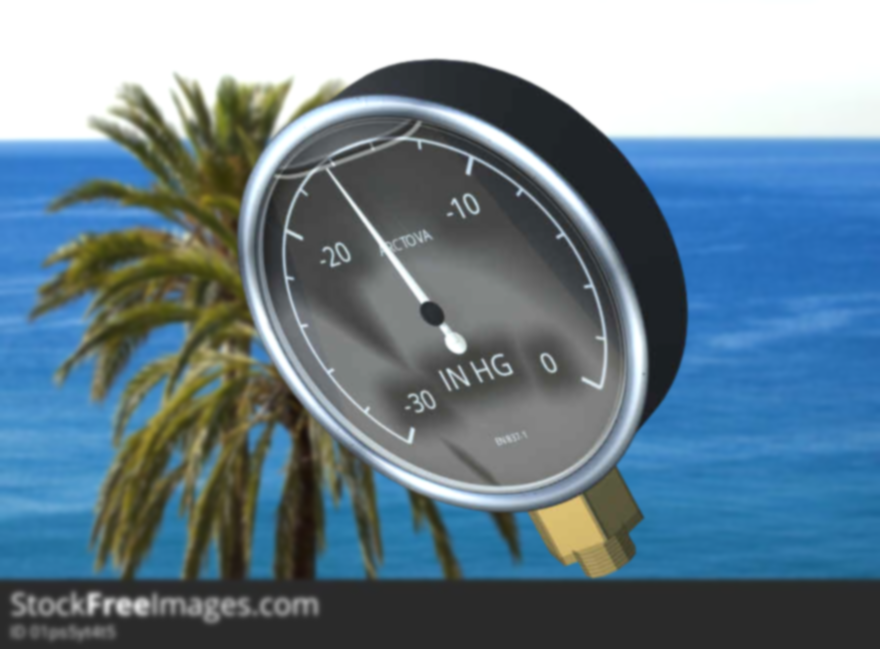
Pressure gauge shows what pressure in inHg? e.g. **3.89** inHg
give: **-16** inHg
